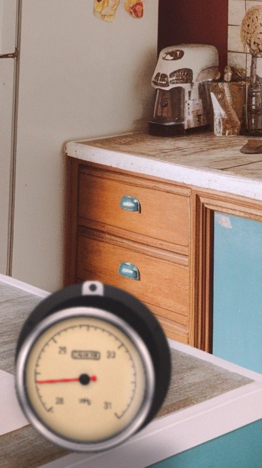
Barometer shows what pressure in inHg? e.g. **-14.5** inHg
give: **28.4** inHg
